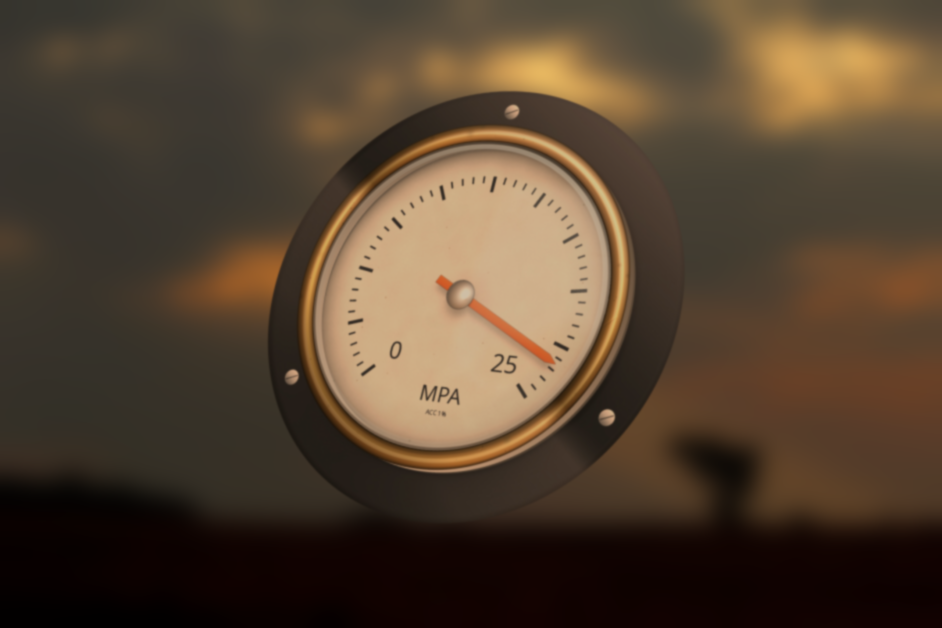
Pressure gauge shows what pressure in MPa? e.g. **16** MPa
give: **23.25** MPa
